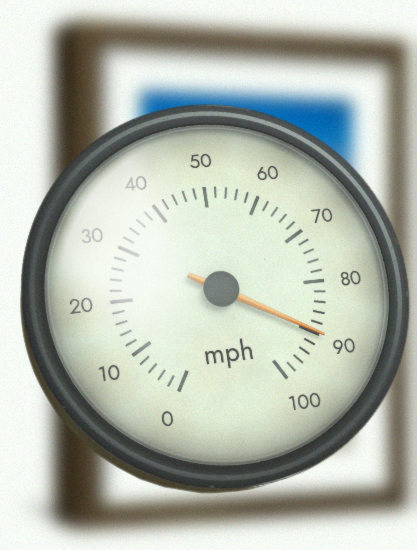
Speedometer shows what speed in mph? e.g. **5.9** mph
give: **90** mph
